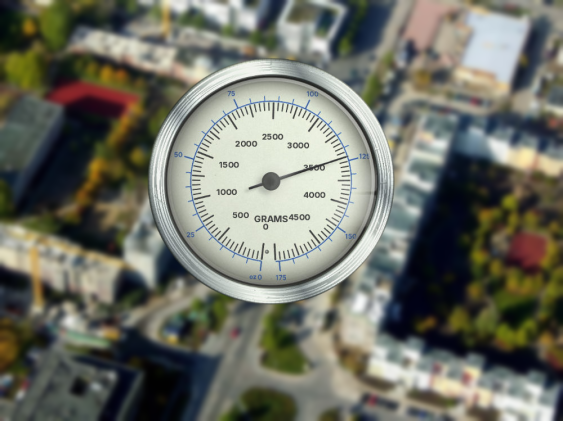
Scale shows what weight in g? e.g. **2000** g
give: **3500** g
